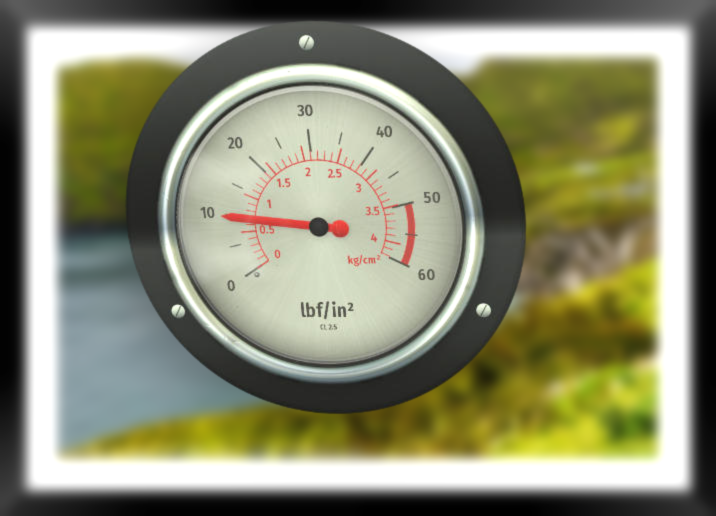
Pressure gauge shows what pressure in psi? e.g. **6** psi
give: **10** psi
